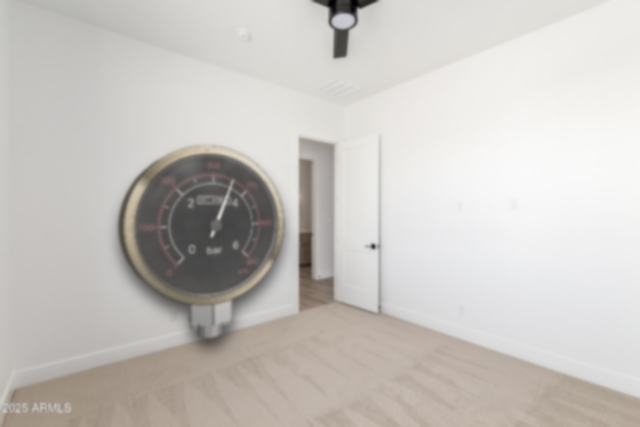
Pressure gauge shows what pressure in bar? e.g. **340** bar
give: **3.5** bar
